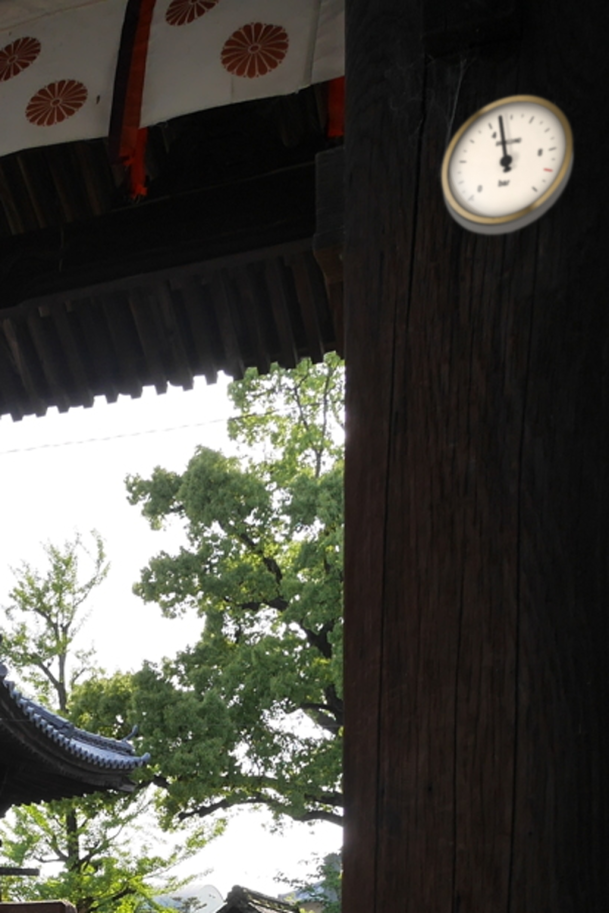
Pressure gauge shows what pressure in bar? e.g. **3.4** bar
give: **4.5** bar
